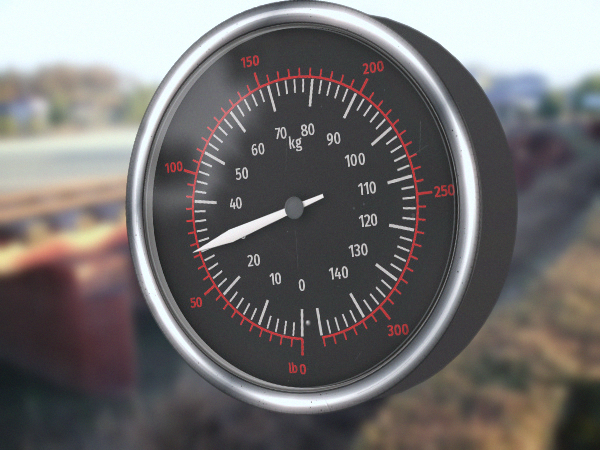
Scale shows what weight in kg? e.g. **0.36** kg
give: **30** kg
